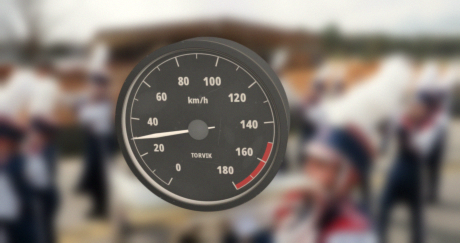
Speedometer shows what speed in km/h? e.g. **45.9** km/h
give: **30** km/h
